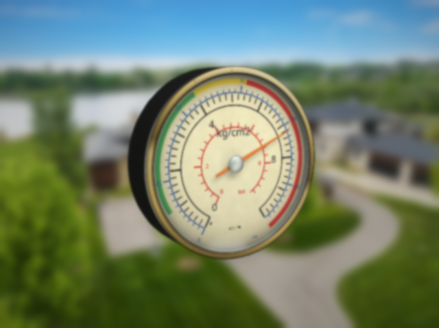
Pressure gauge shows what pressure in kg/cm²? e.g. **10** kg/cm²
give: **7.2** kg/cm²
